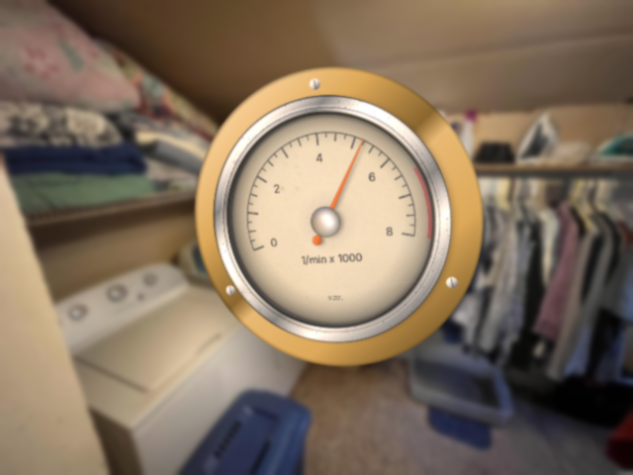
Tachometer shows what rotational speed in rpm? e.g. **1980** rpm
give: **5250** rpm
